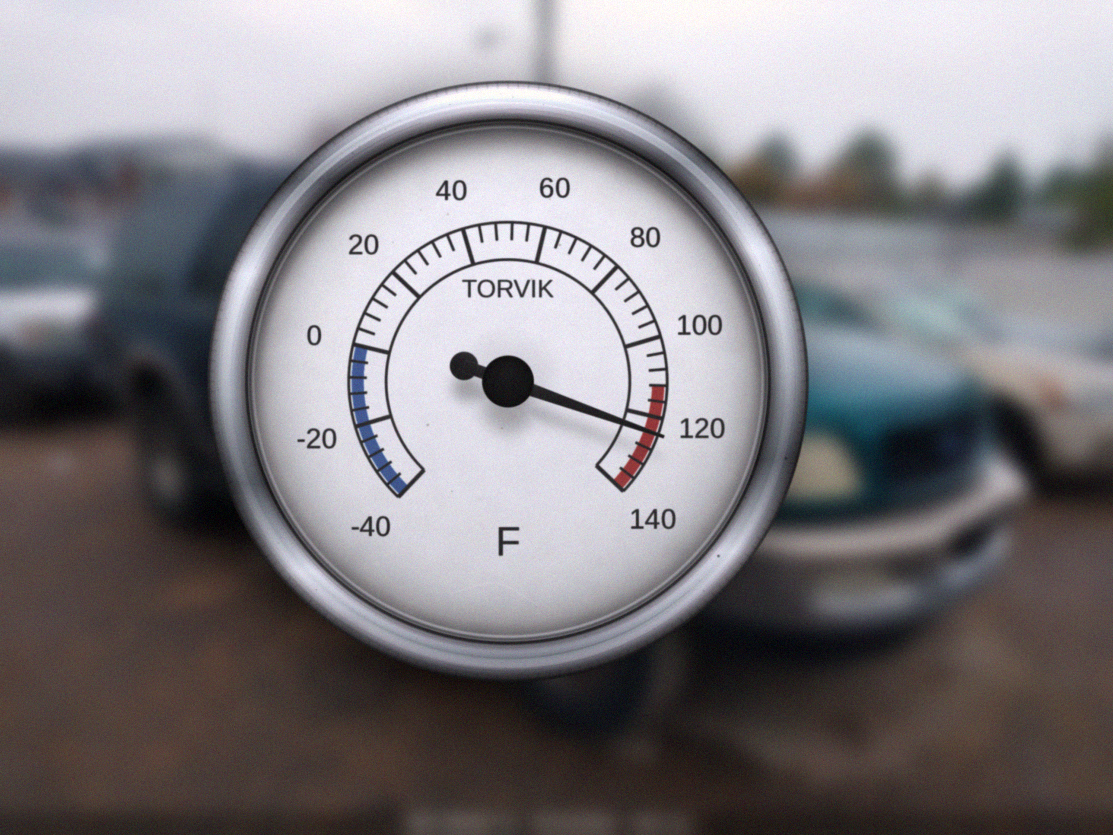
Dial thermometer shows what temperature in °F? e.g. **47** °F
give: **124** °F
